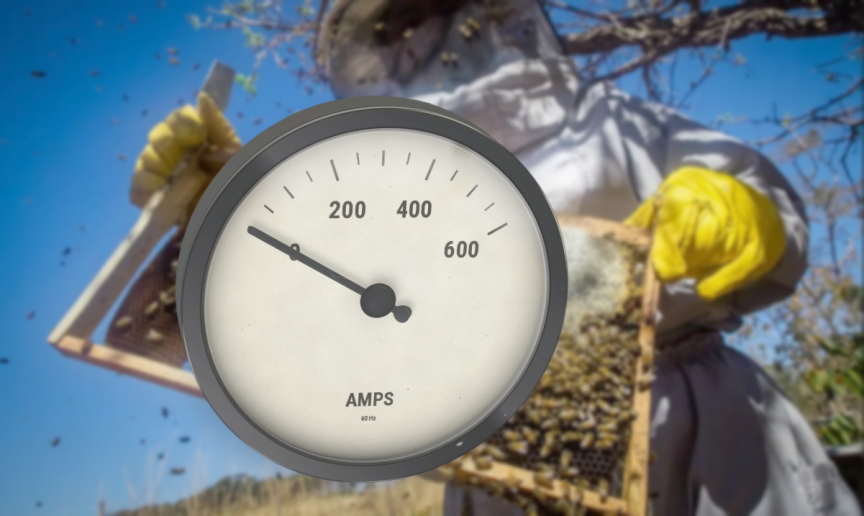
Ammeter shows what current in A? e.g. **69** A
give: **0** A
